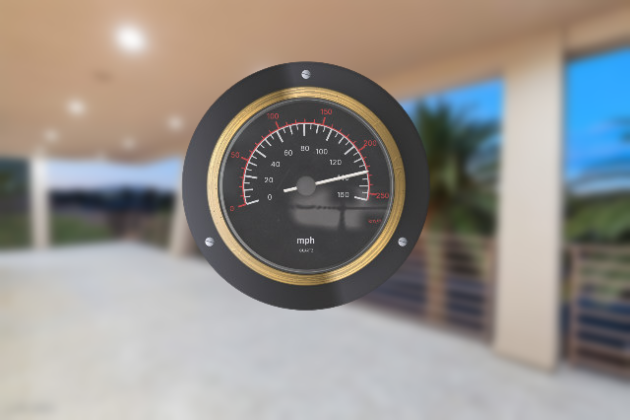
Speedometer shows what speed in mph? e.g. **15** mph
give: **140** mph
